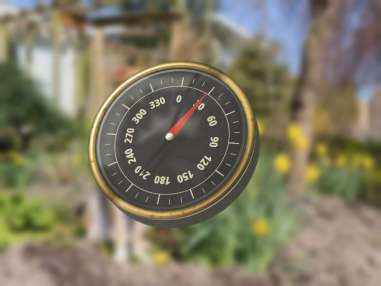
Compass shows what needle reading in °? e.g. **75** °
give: **30** °
